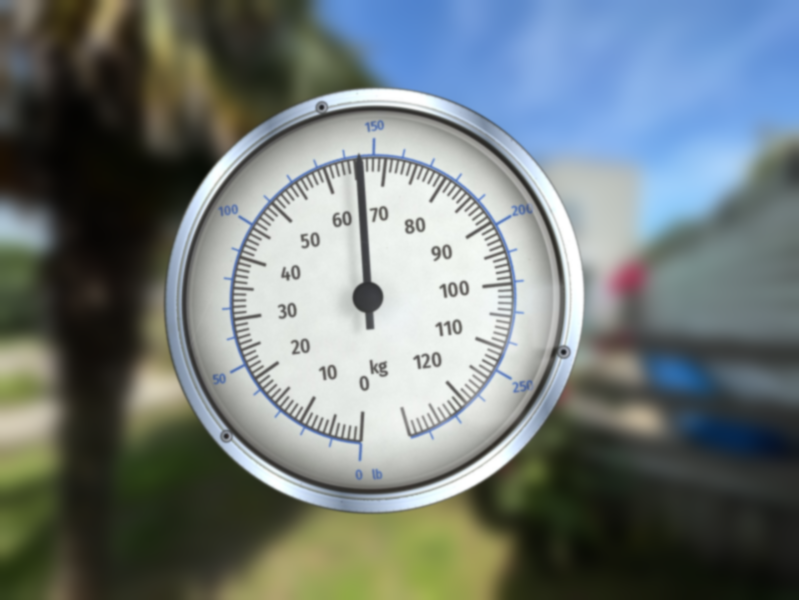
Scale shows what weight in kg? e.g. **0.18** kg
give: **66** kg
